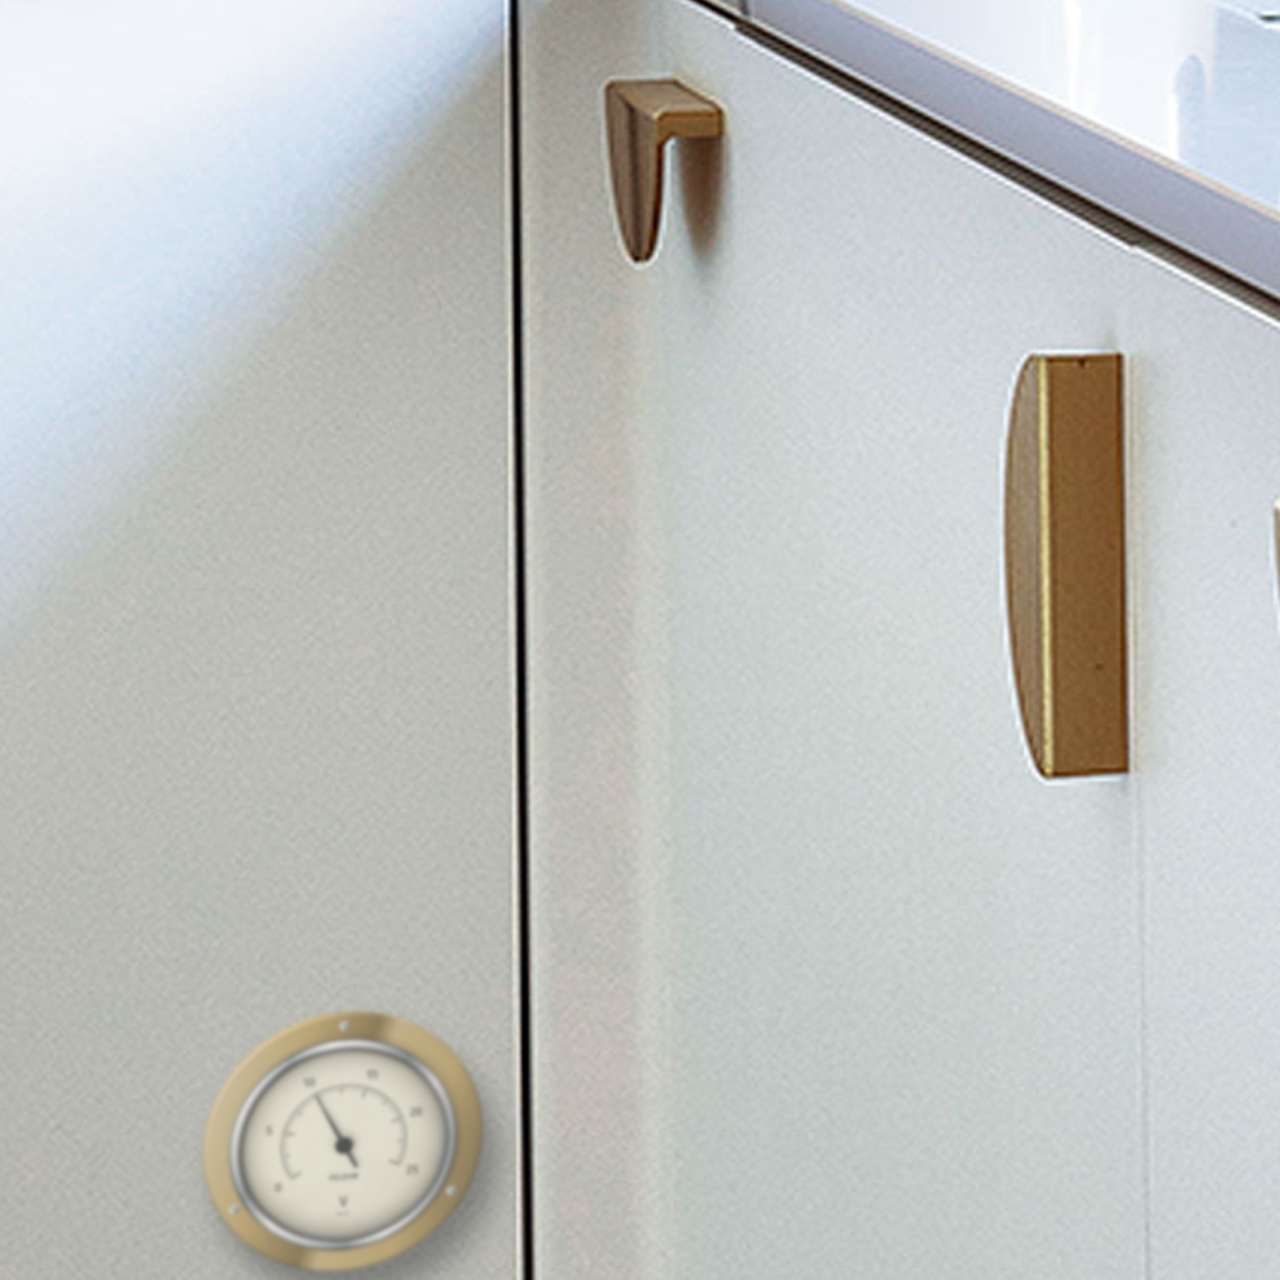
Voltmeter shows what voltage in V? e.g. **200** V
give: **10** V
